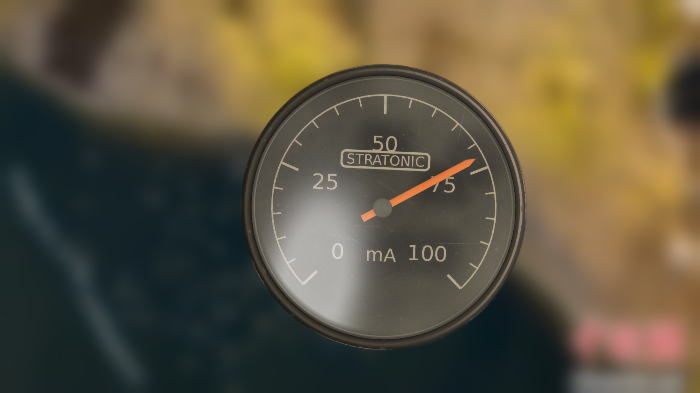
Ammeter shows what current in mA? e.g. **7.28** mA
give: **72.5** mA
